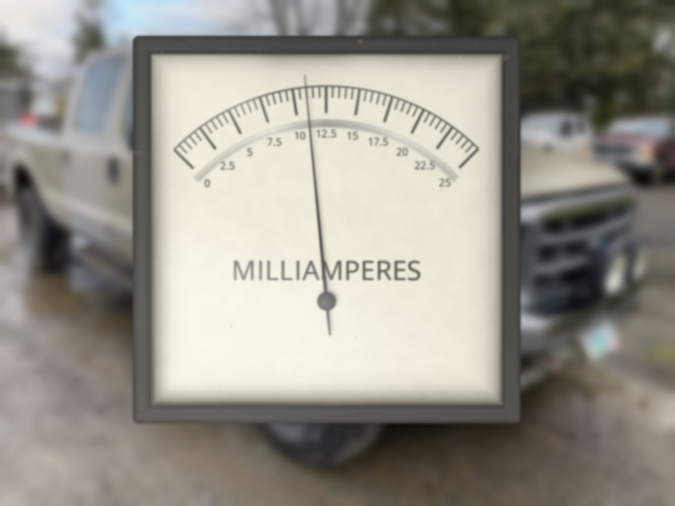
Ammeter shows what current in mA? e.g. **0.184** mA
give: **11** mA
